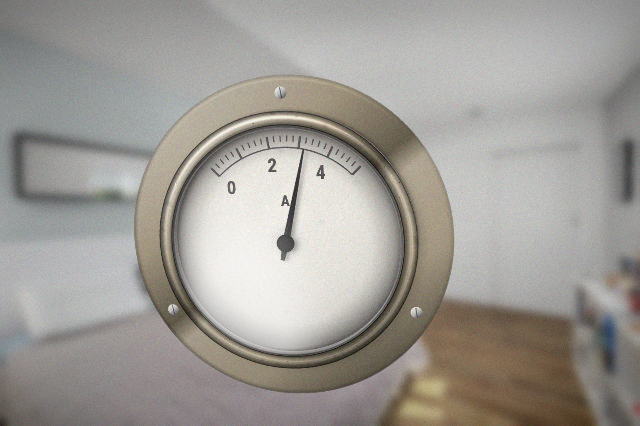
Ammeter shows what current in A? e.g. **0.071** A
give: **3.2** A
